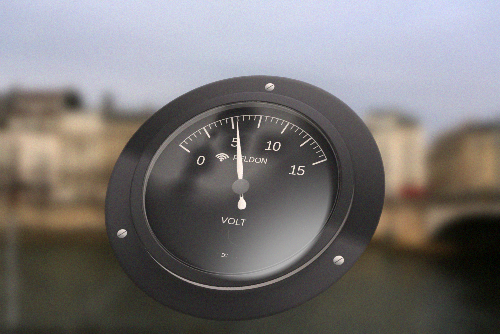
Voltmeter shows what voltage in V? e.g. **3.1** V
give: **5.5** V
